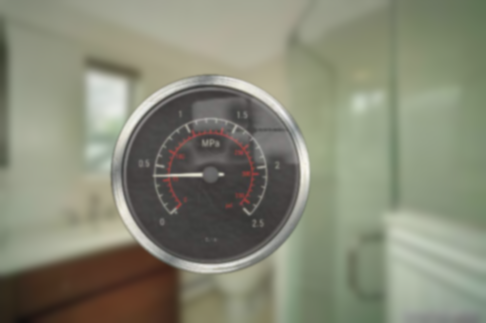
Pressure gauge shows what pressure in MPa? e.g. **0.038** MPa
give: **0.4** MPa
